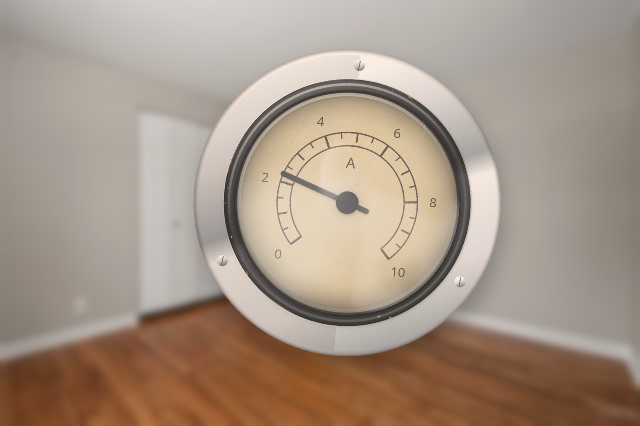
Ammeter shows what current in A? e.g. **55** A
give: **2.25** A
